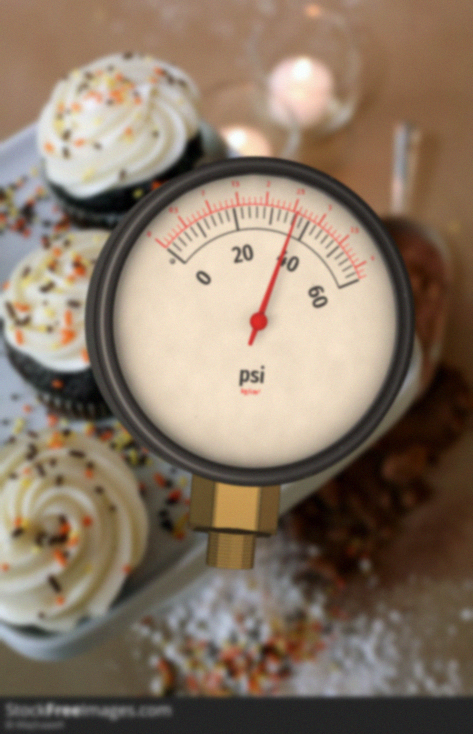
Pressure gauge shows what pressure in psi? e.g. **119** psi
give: **36** psi
